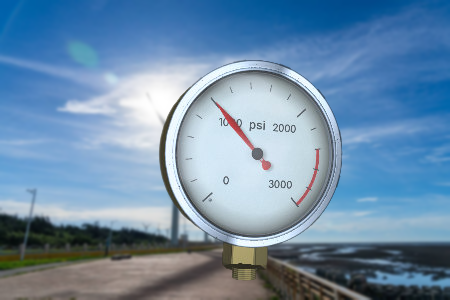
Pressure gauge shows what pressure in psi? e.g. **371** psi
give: **1000** psi
